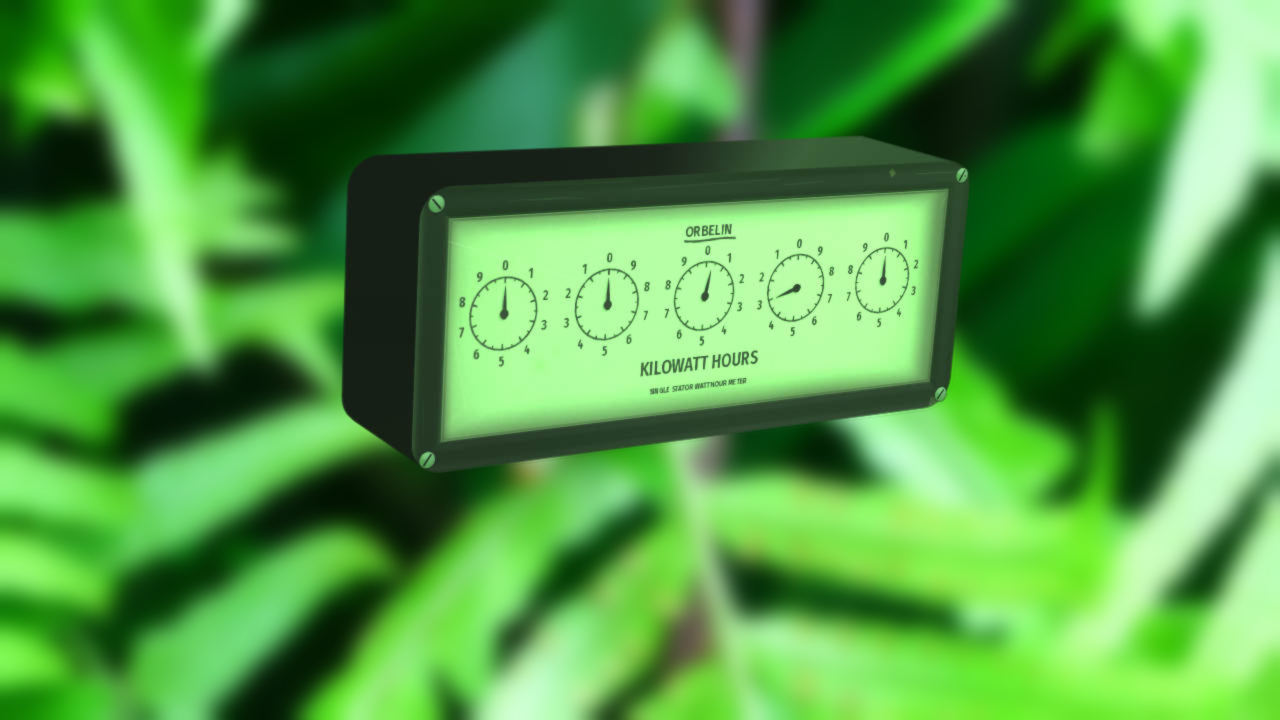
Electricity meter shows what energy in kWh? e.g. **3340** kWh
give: **30** kWh
